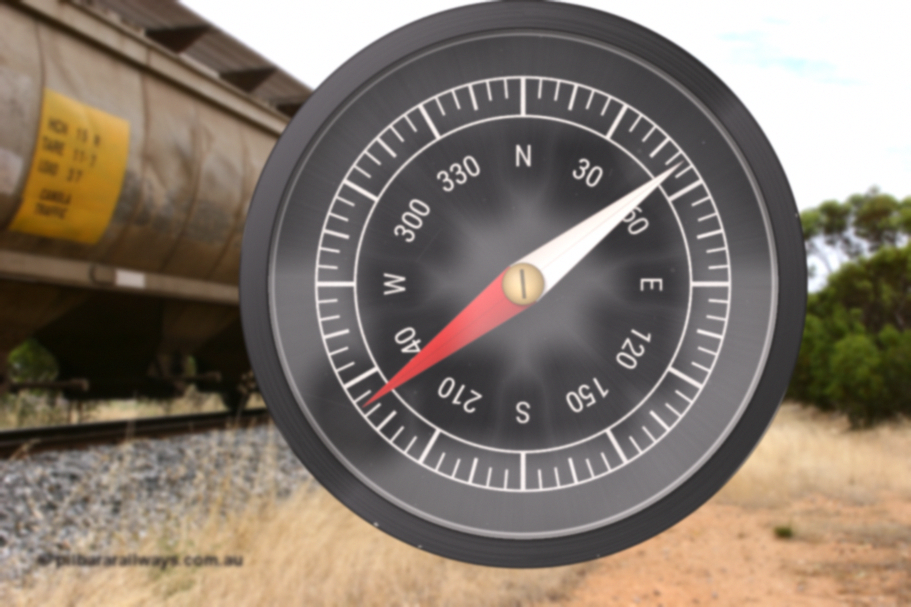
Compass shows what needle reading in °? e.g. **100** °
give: **232.5** °
